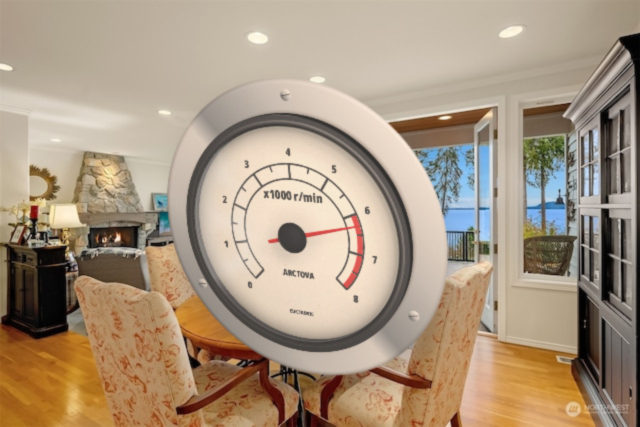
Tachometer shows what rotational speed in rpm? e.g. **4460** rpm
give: **6250** rpm
